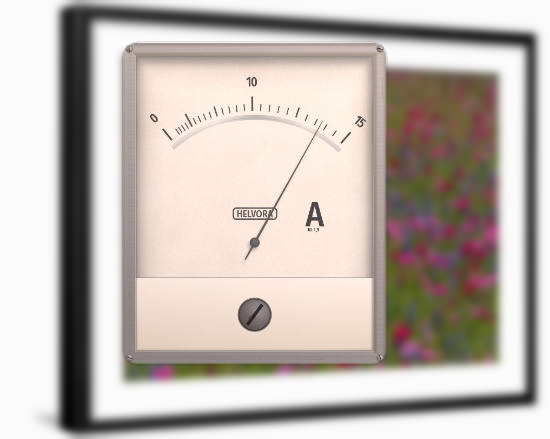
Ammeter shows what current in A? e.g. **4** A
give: **13.75** A
